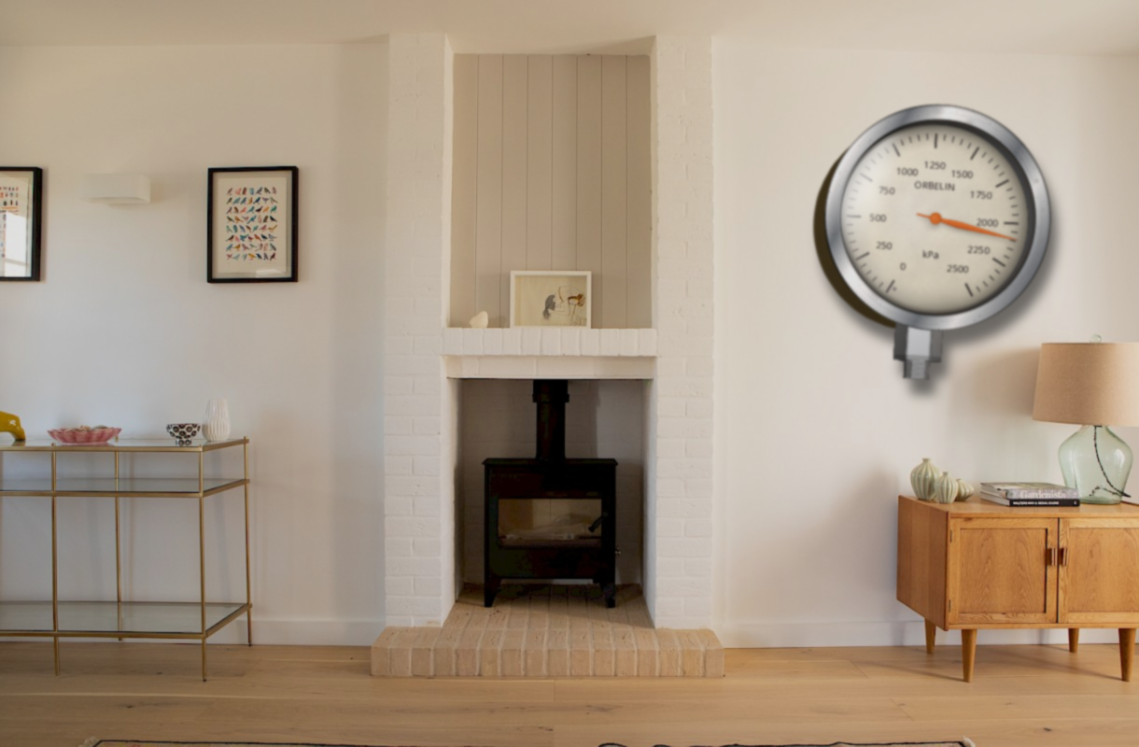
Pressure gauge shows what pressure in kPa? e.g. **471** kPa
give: **2100** kPa
